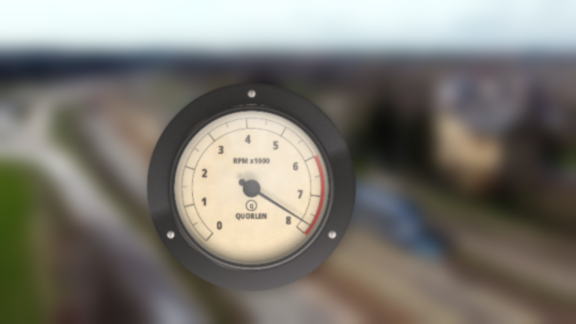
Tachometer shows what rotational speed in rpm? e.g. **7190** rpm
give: **7750** rpm
